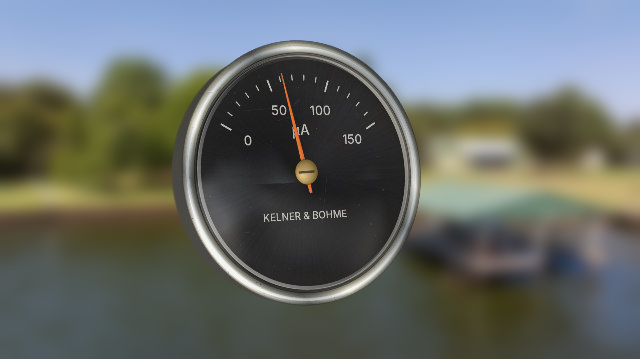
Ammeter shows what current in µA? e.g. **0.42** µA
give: **60** µA
